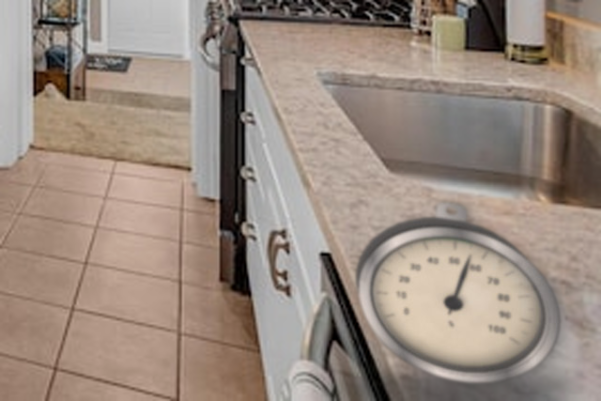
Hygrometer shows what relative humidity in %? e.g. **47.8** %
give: **55** %
